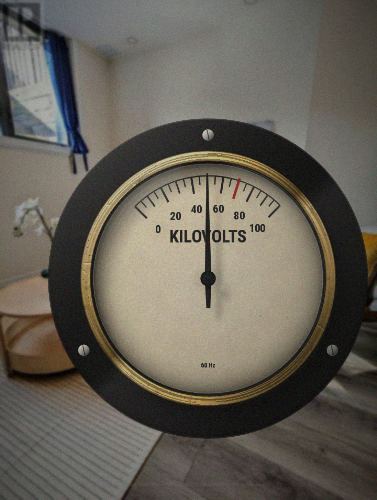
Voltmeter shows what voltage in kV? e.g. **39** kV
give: **50** kV
